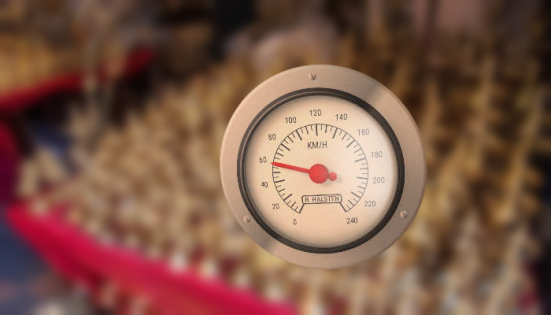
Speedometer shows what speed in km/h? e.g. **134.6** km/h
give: **60** km/h
